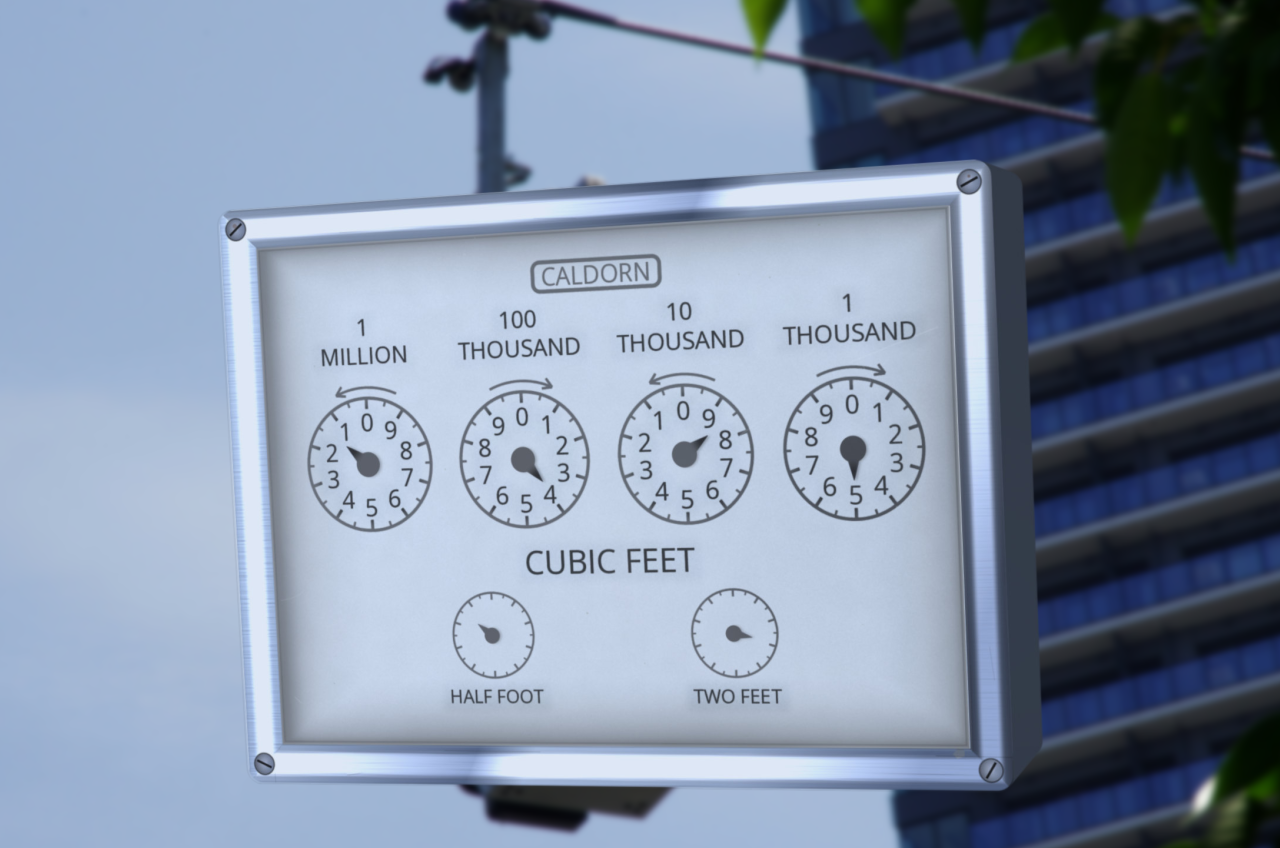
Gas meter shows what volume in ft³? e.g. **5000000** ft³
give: **138500** ft³
